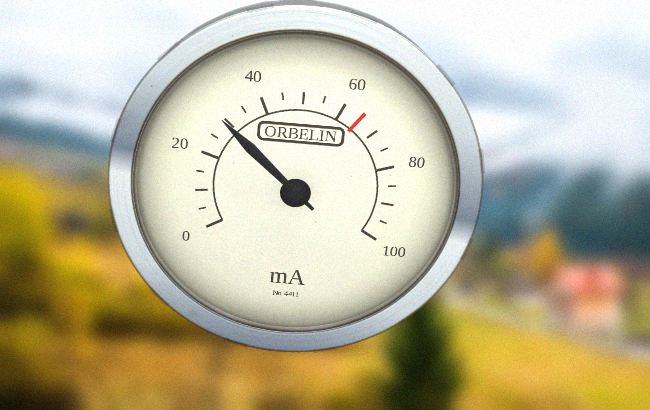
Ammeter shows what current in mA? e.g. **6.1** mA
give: **30** mA
